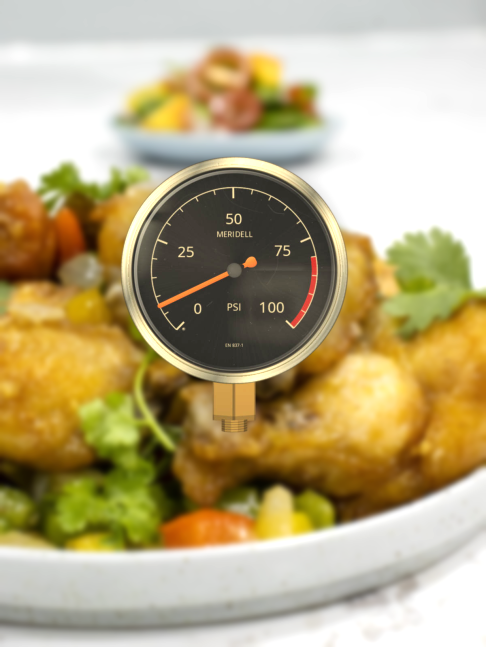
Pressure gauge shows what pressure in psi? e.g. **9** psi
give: **7.5** psi
